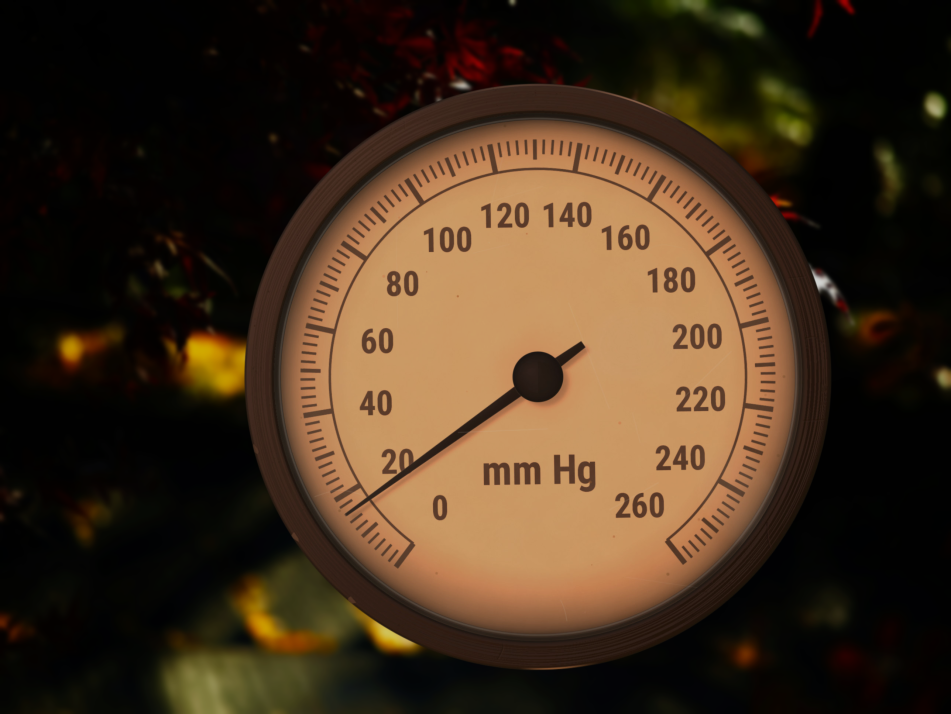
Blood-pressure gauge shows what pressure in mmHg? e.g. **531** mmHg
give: **16** mmHg
